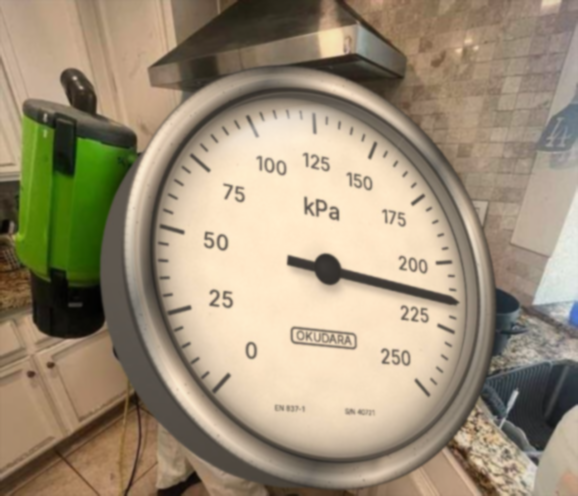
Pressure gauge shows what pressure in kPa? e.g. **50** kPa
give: **215** kPa
